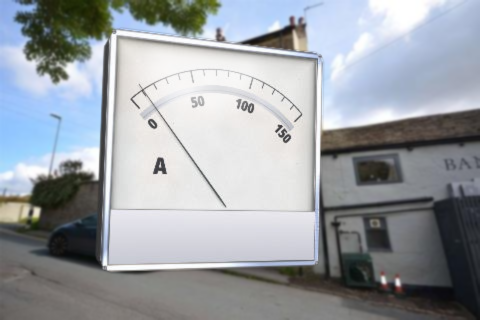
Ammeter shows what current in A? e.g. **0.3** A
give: **10** A
